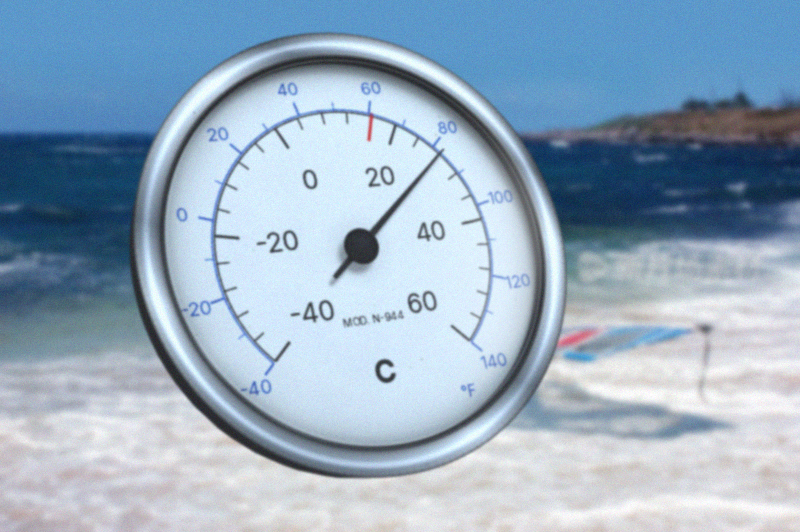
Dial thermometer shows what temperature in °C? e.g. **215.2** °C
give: **28** °C
